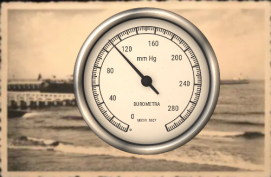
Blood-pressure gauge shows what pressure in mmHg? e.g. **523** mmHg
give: **110** mmHg
